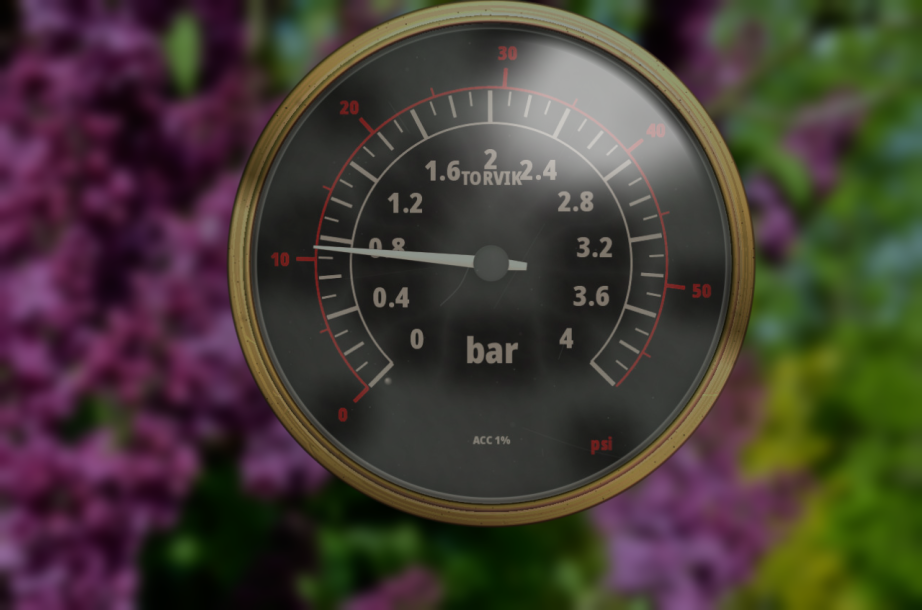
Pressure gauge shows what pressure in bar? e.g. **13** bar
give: **0.75** bar
